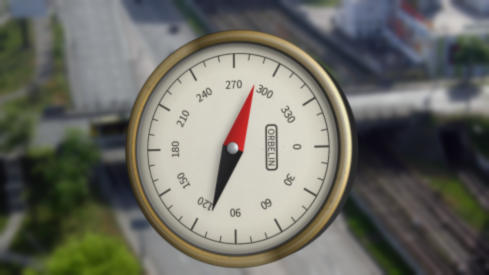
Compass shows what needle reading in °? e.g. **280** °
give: **290** °
